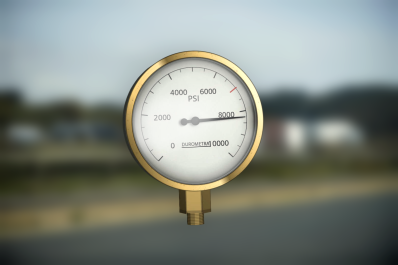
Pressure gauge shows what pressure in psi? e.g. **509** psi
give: **8250** psi
